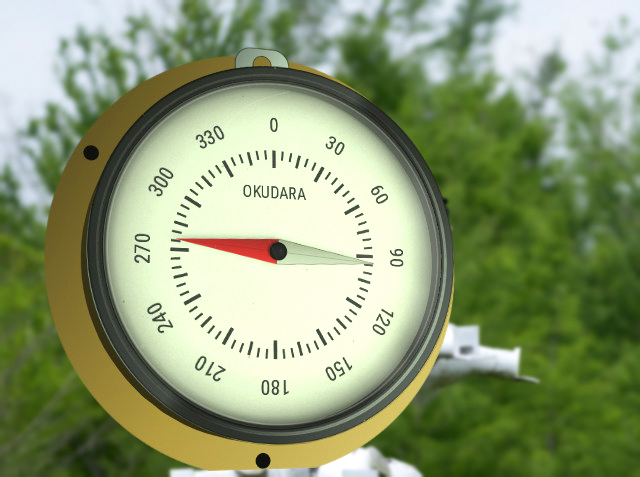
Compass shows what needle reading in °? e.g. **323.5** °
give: **275** °
